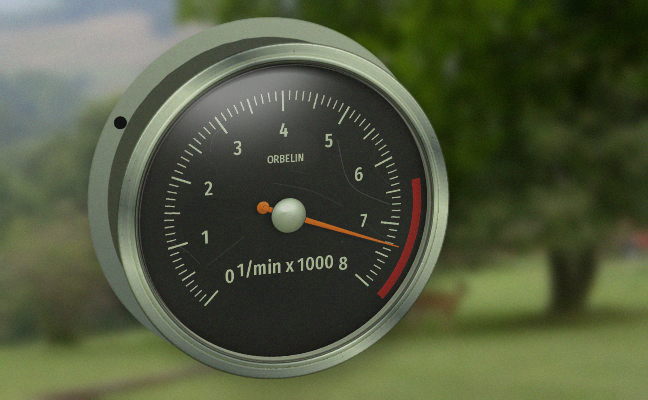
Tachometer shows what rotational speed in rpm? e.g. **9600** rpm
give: **7300** rpm
